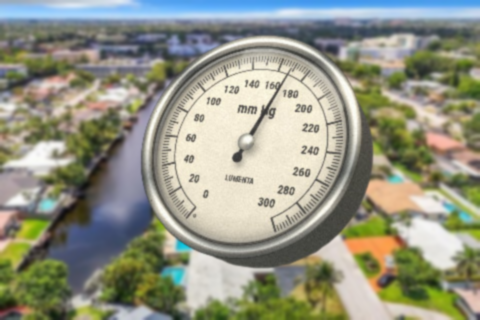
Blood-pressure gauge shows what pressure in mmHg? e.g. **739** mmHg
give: **170** mmHg
